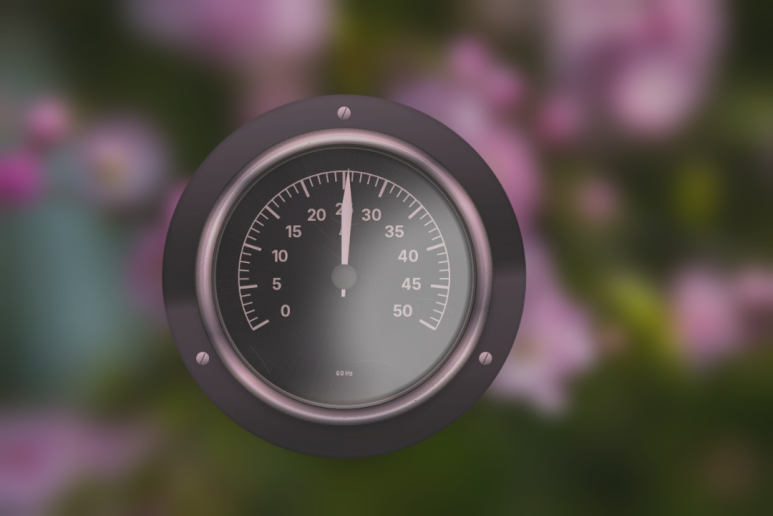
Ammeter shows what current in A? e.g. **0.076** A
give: **25.5** A
